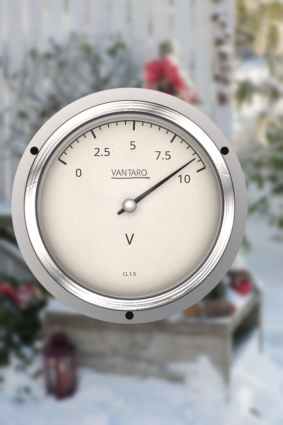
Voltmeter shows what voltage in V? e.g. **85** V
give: **9.25** V
